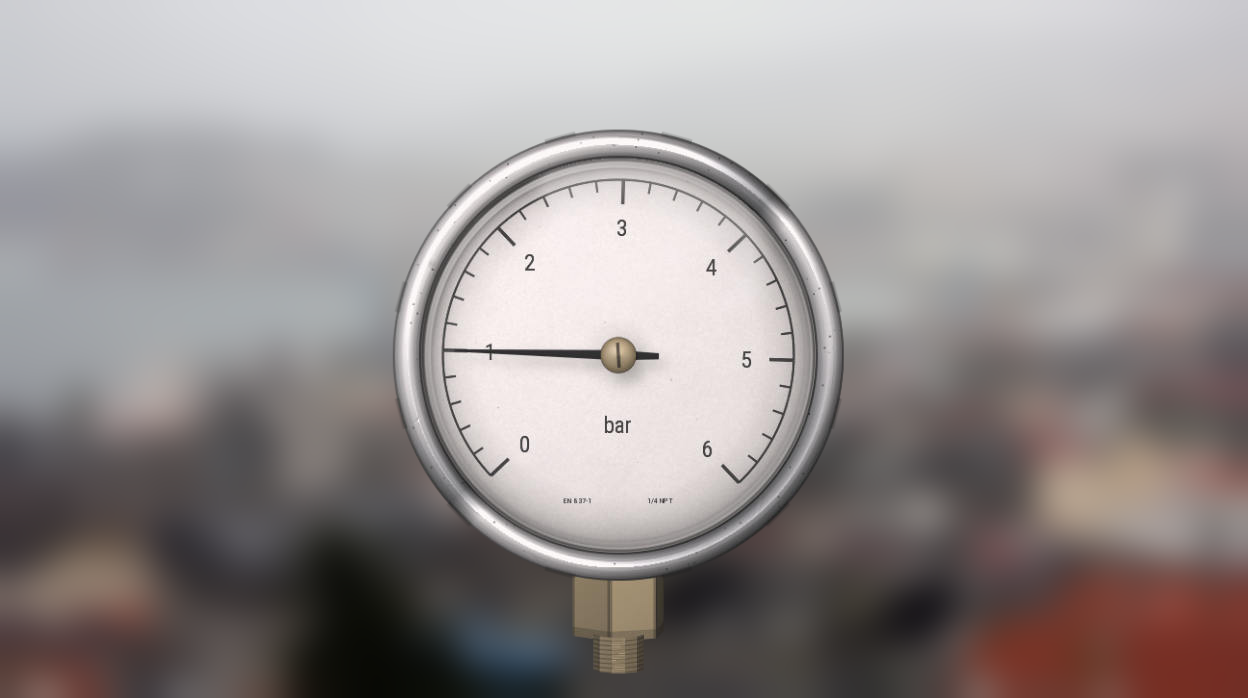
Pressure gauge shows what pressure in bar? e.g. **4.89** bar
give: **1** bar
